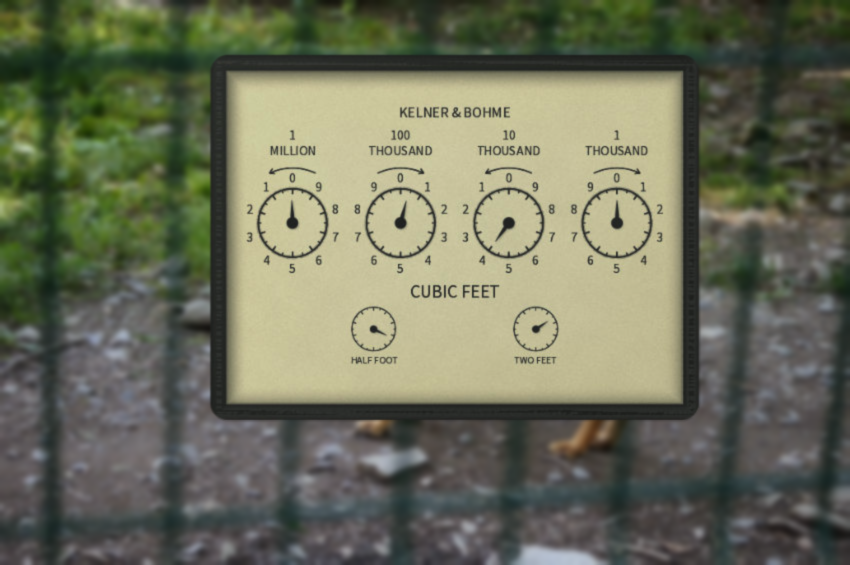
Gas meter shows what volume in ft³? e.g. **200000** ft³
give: **4000** ft³
